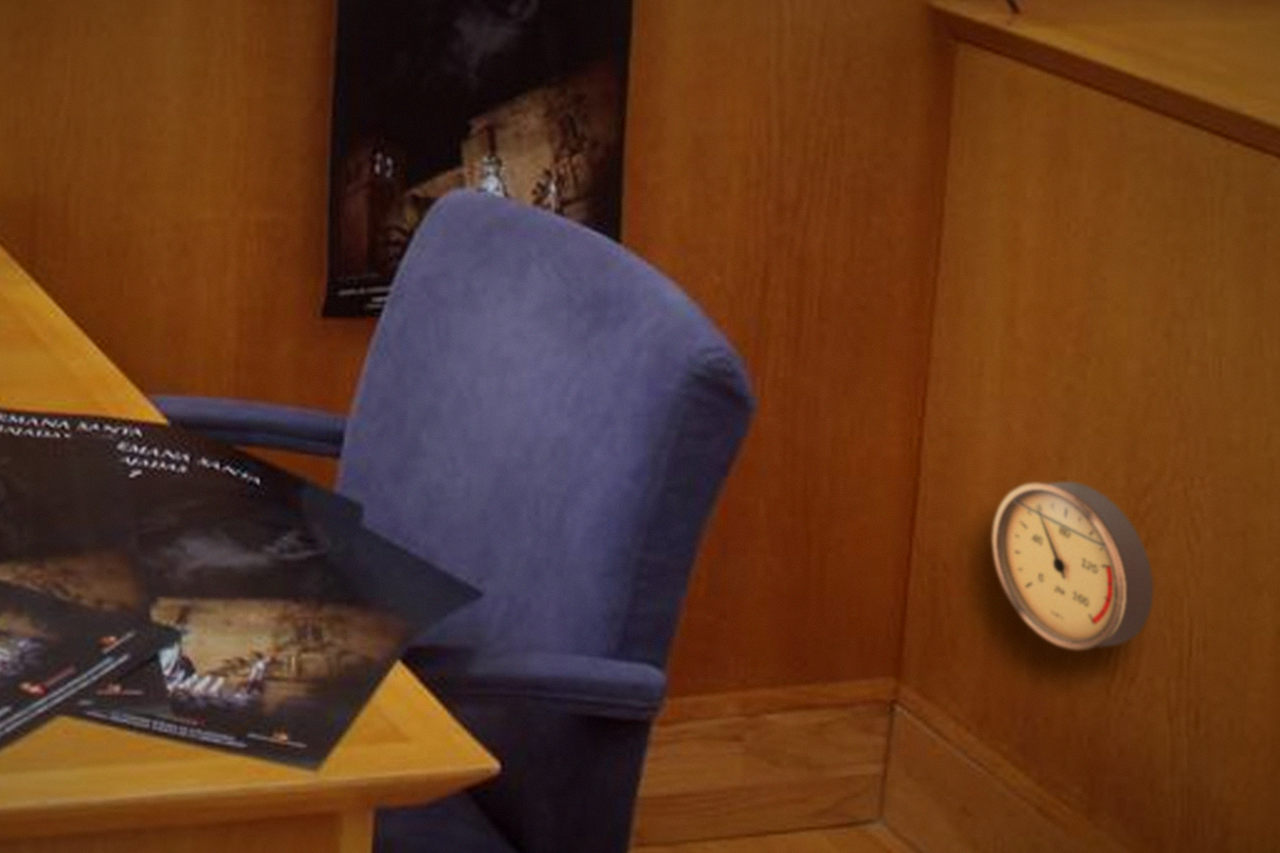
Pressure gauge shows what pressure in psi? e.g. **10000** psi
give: **60** psi
